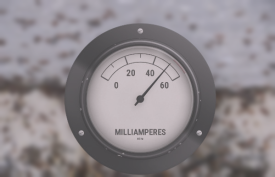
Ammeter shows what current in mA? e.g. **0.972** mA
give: **50** mA
